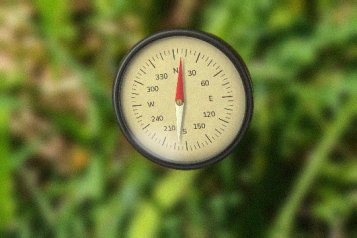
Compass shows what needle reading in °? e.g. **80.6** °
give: **10** °
